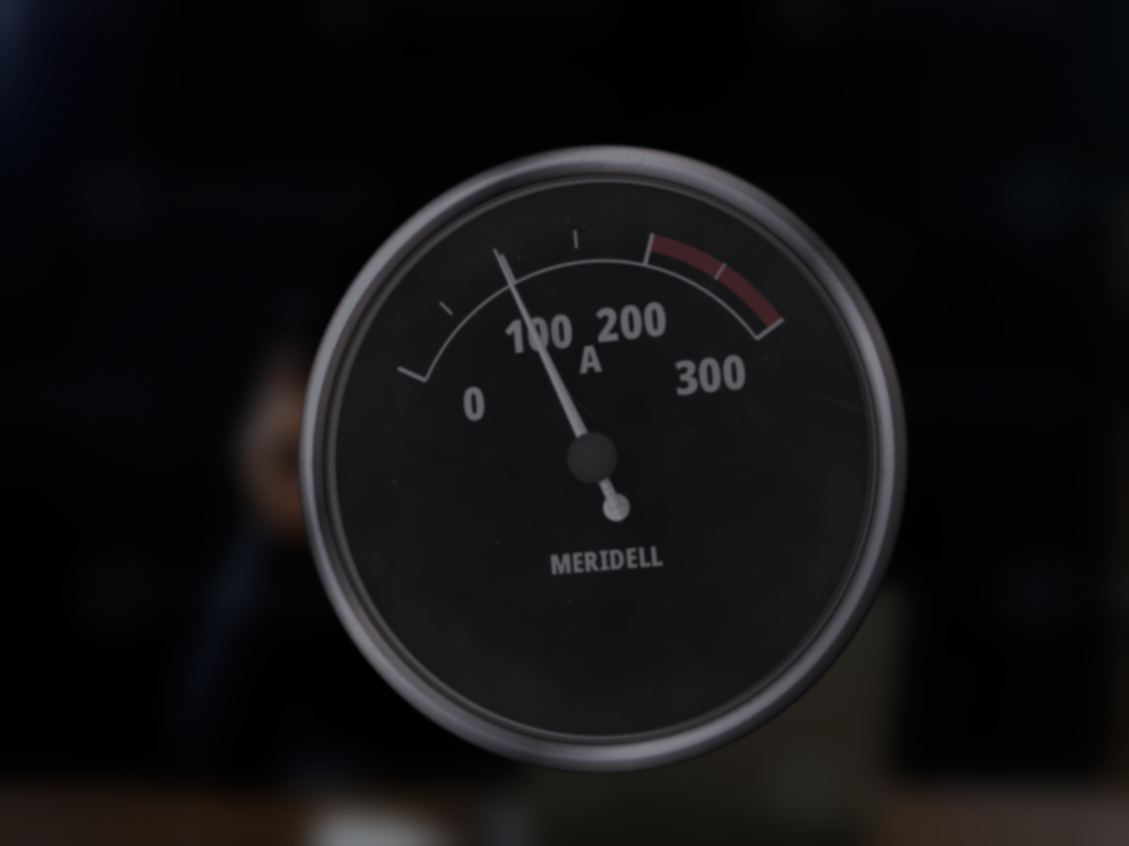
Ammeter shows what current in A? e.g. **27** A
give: **100** A
